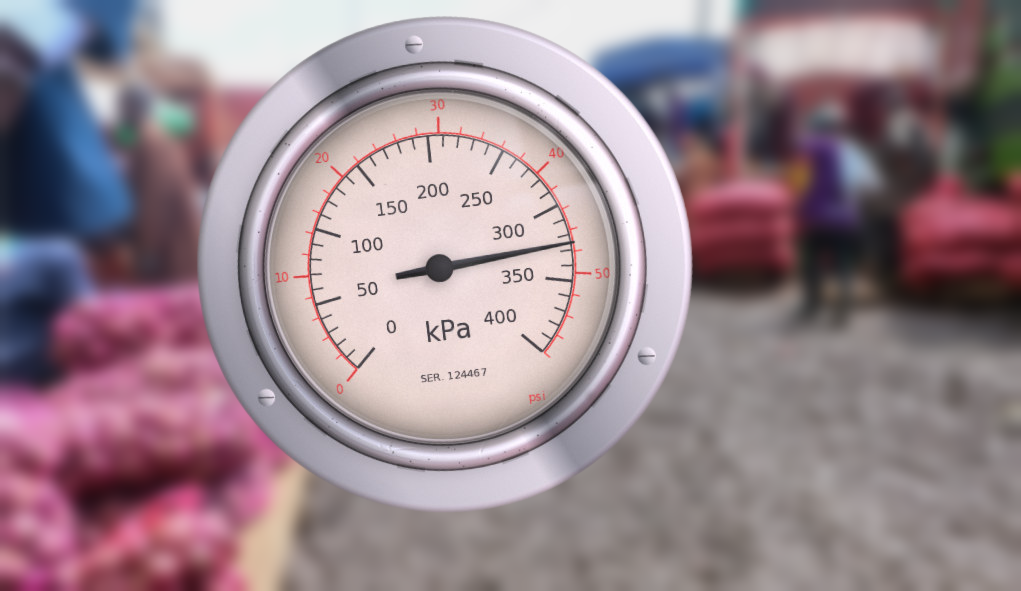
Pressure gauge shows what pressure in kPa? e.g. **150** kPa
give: **325** kPa
